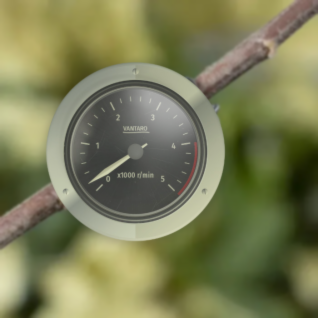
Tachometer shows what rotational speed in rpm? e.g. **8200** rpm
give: **200** rpm
